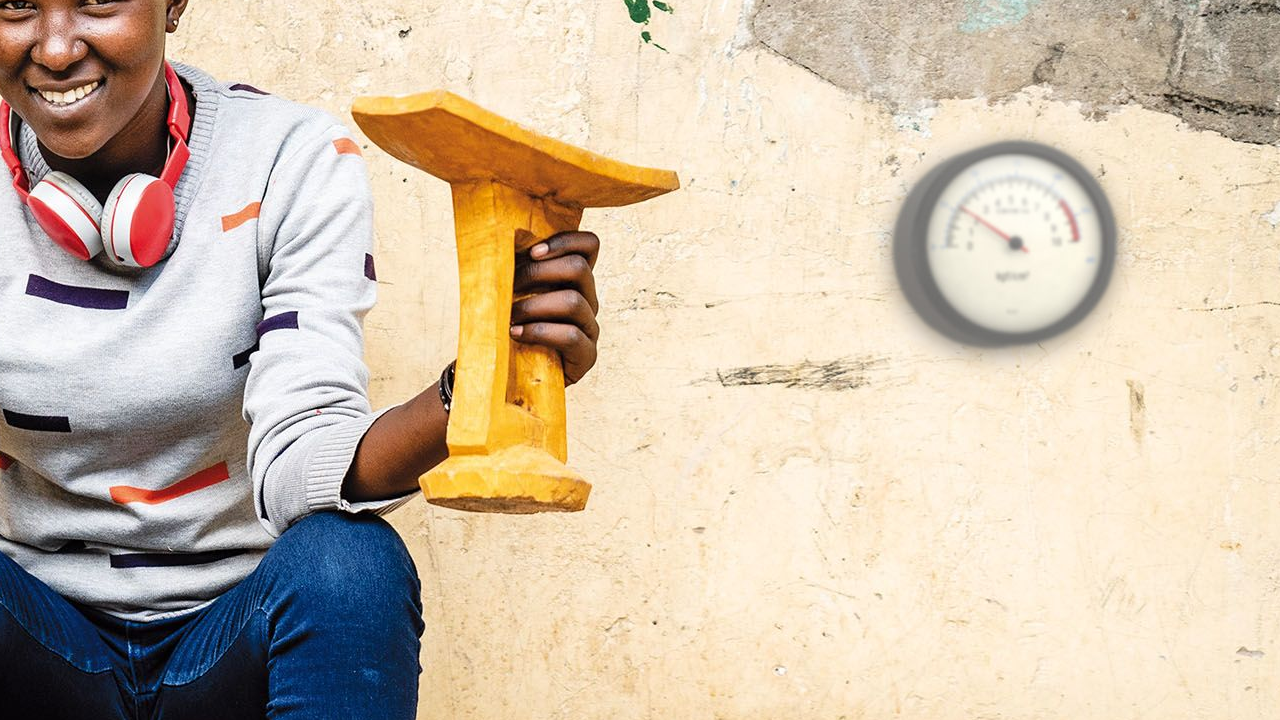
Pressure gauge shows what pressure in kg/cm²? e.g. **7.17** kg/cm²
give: **2** kg/cm²
